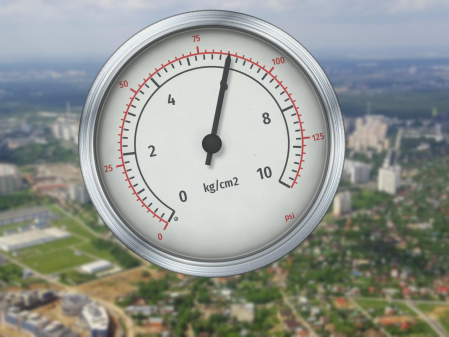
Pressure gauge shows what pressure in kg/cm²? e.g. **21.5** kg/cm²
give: **6** kg/cm²
